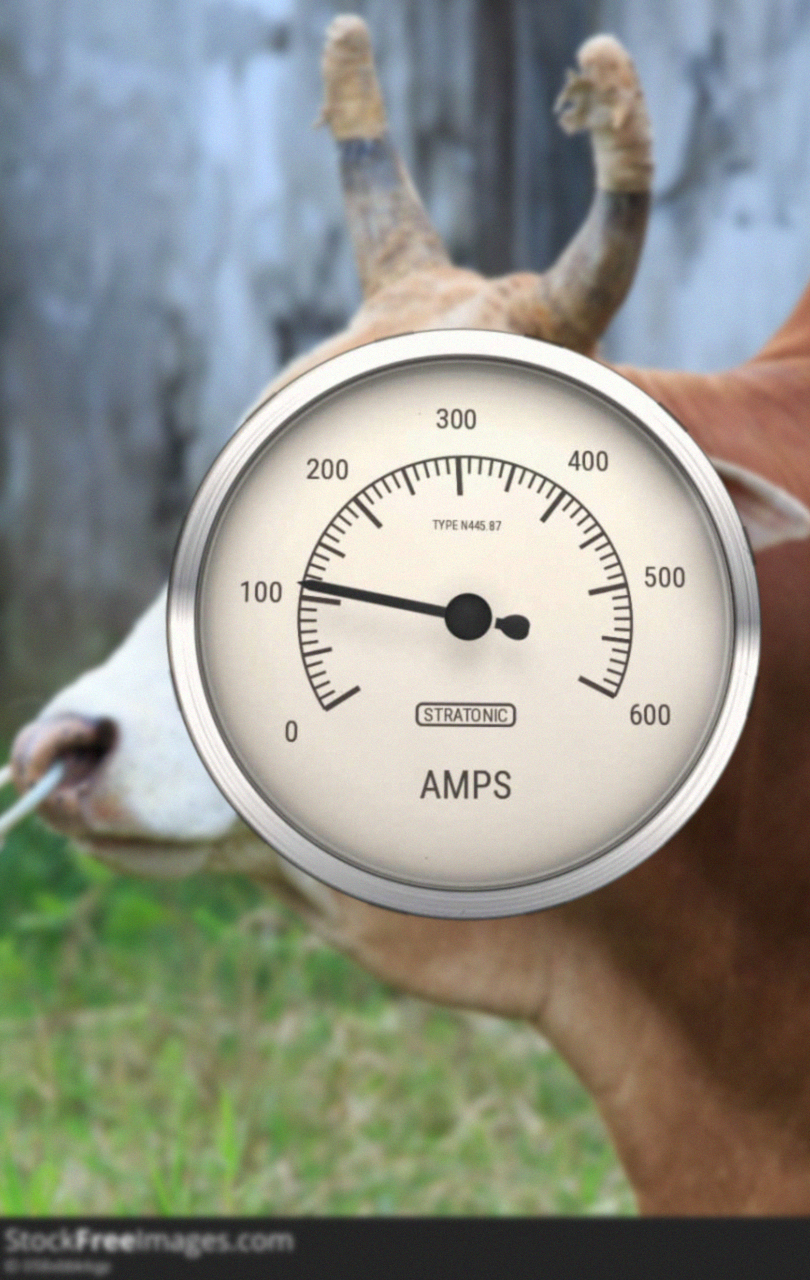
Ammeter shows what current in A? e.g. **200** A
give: **110** A
